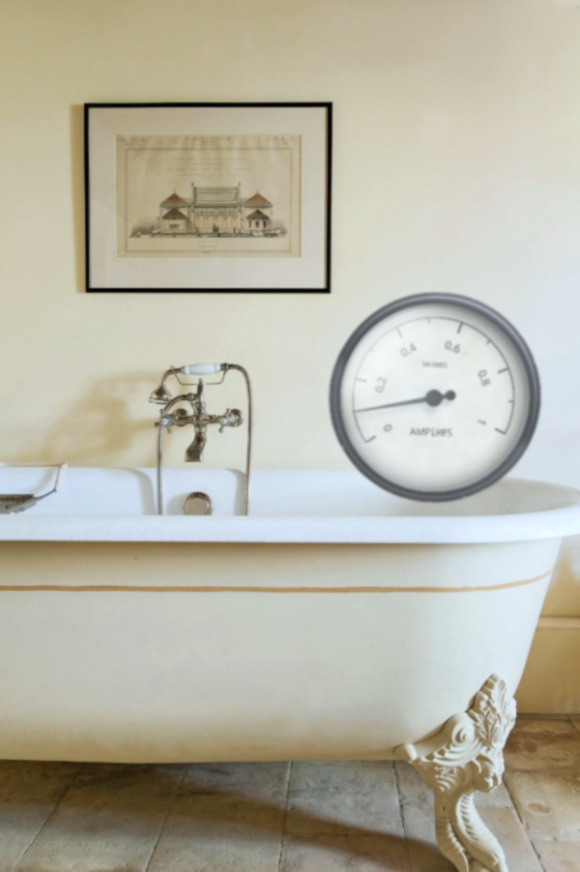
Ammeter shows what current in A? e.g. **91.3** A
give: **0.1** A
